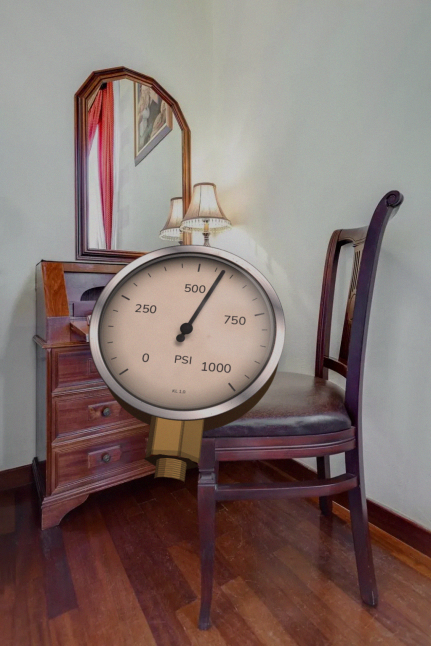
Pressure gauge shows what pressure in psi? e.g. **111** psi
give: **575** psi
